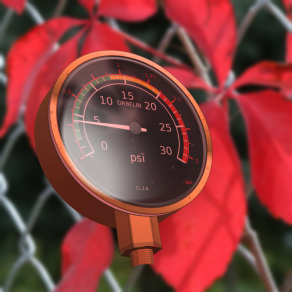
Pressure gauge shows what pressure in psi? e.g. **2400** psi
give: **4** psi
